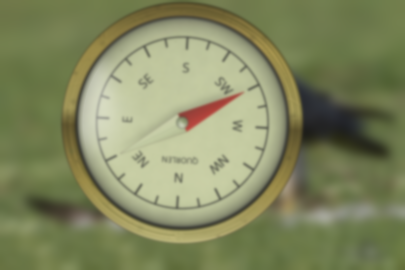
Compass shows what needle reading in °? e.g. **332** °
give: **240** °
